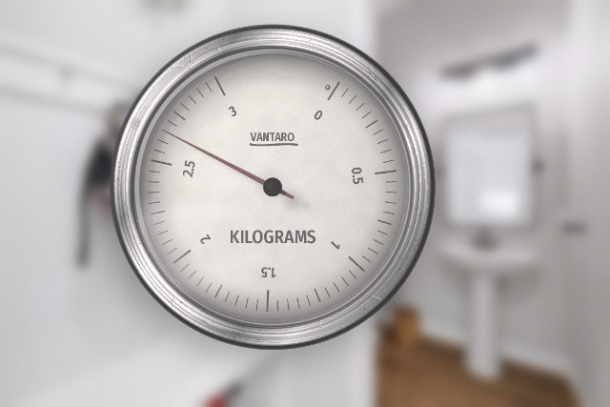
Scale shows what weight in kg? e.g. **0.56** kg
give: **2.65** kg
